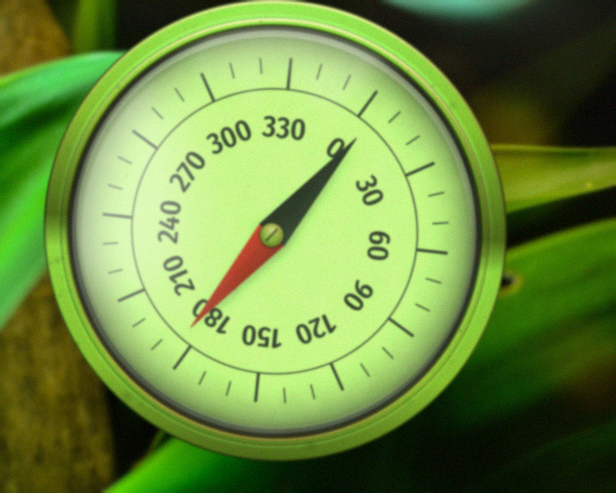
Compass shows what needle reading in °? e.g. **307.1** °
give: **185** °
